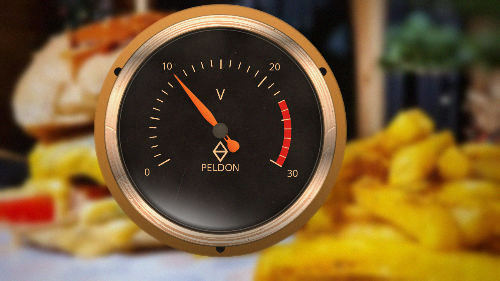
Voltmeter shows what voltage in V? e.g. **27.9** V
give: **10** V
